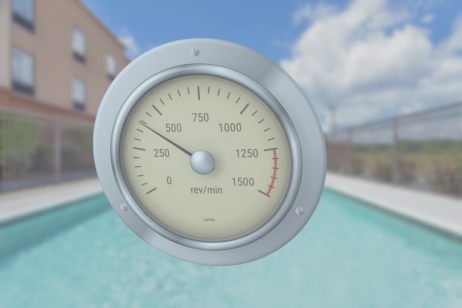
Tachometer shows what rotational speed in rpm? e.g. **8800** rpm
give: **400** rpm
